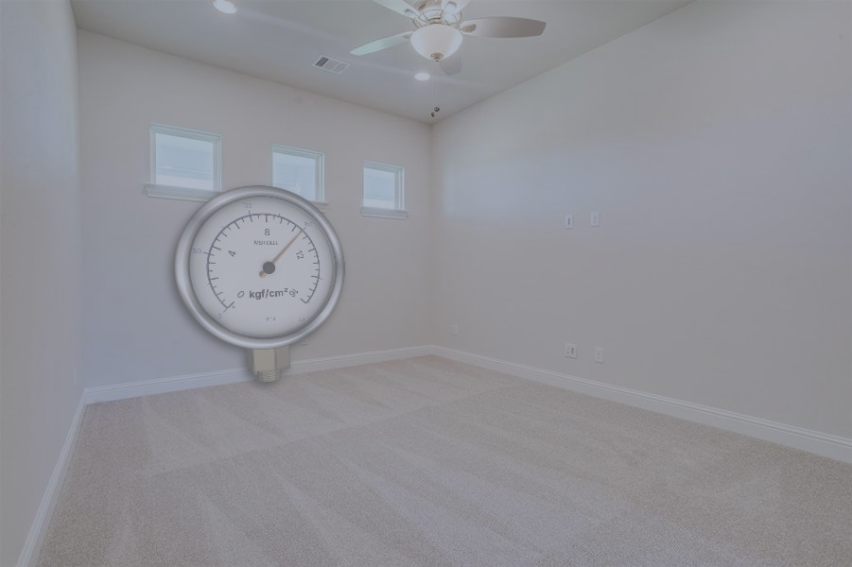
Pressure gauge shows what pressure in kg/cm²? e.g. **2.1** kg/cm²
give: **10.5** kg/cm²
